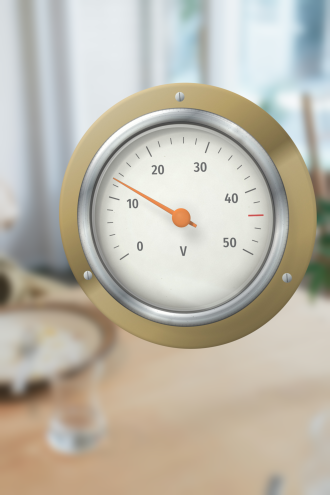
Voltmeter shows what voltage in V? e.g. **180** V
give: **13** V
